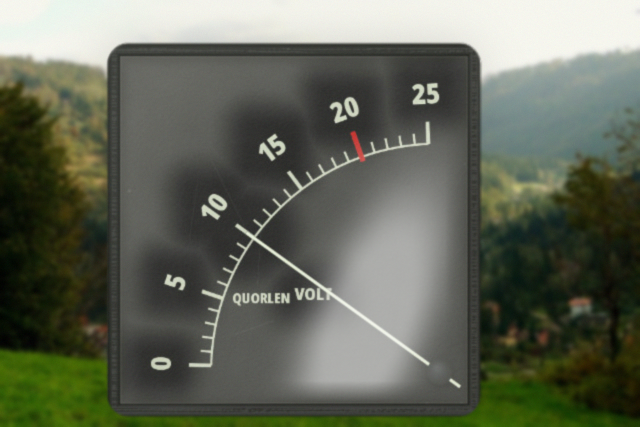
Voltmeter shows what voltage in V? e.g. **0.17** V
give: **10** V
